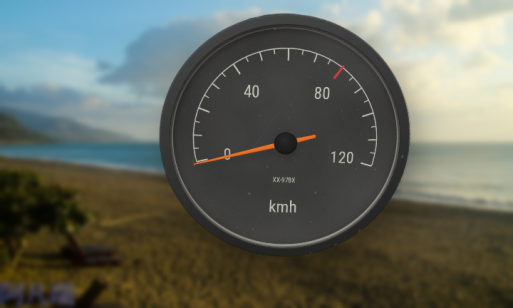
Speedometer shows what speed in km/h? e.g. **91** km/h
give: **0** km/h
